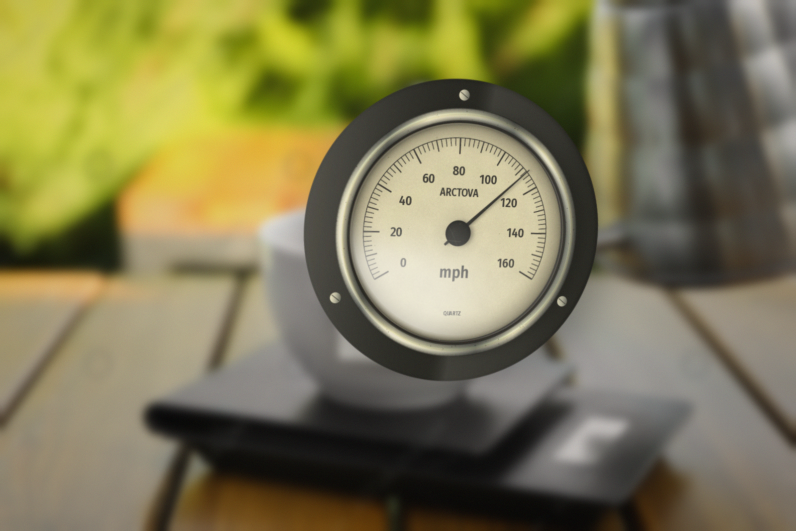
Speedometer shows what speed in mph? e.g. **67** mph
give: **112** mph
